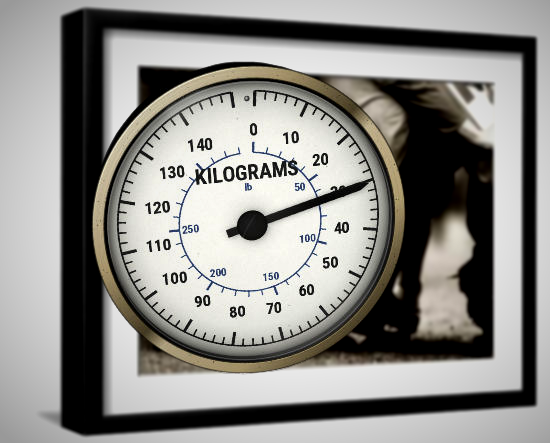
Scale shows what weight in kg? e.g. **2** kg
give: **30** kg
